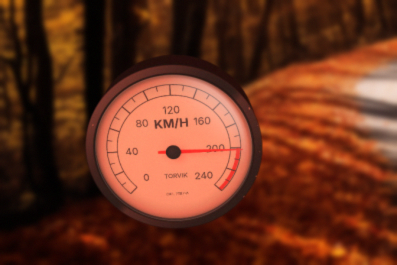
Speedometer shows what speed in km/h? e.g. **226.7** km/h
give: **200** km/h
